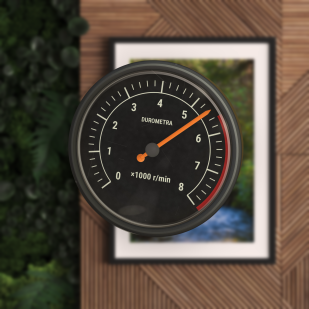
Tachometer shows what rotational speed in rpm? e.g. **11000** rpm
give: **5400** rpm
